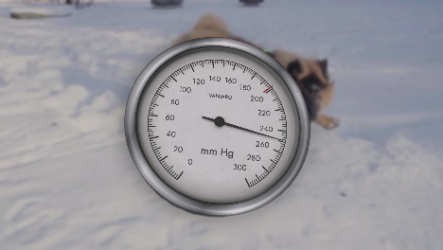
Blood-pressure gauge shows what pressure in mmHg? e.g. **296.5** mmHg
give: **250** mmHg
